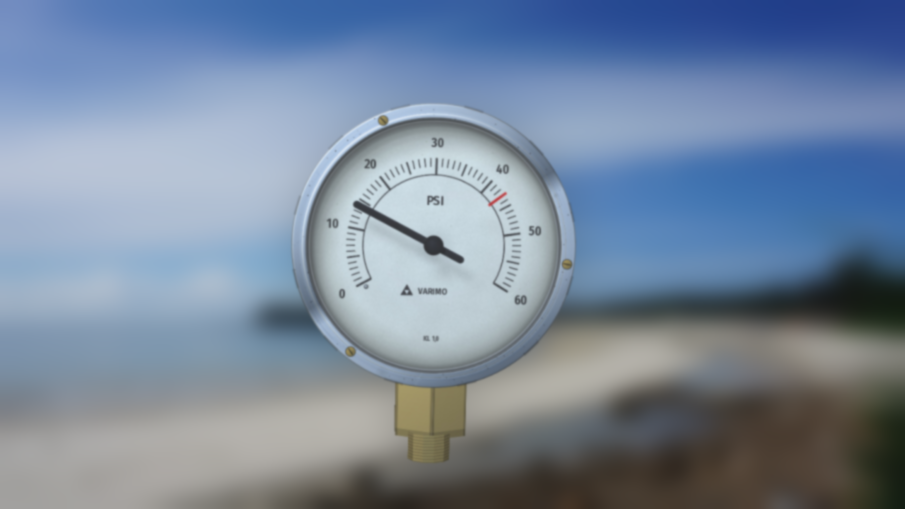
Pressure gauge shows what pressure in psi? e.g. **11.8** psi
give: **14** psi
